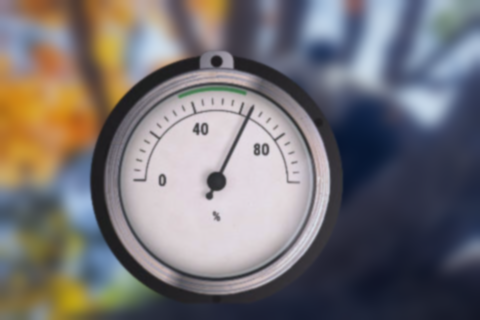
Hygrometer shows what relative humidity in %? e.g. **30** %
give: **64** %
